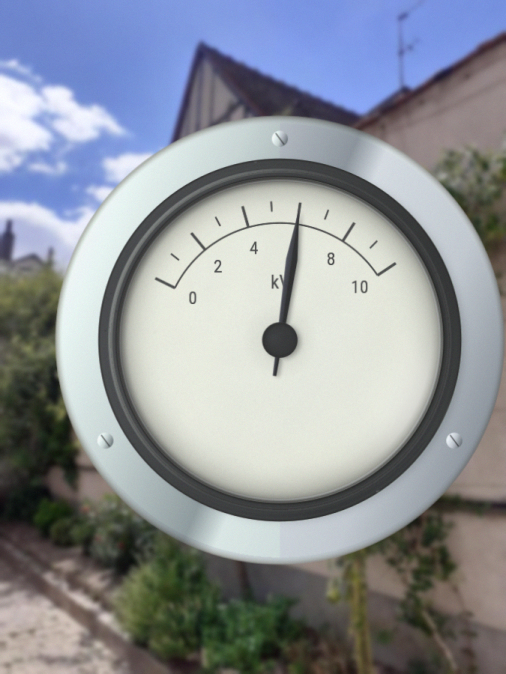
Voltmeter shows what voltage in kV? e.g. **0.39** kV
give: **6** kV
